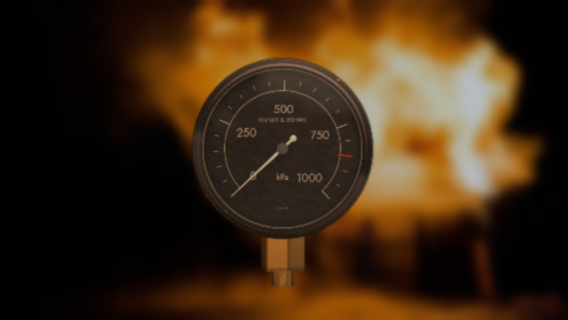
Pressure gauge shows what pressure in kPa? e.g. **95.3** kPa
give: **0** kPa
